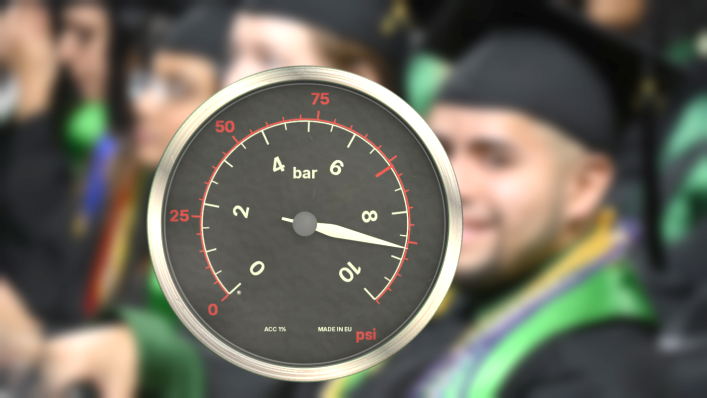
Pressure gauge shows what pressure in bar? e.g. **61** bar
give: **8.75** bar
